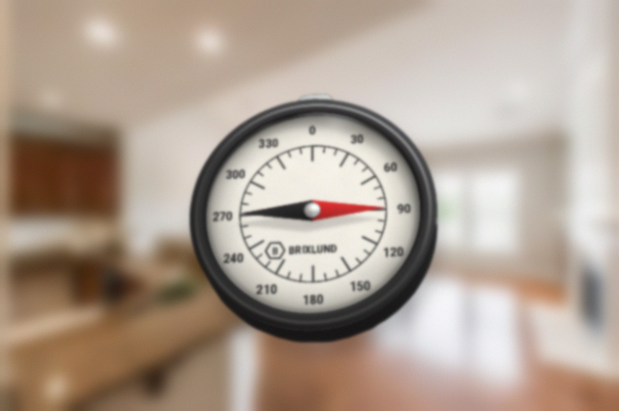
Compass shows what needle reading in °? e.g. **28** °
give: **90** °
